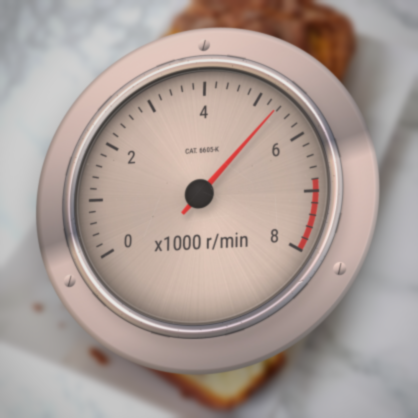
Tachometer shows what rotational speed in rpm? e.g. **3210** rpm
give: **5400** rpm
